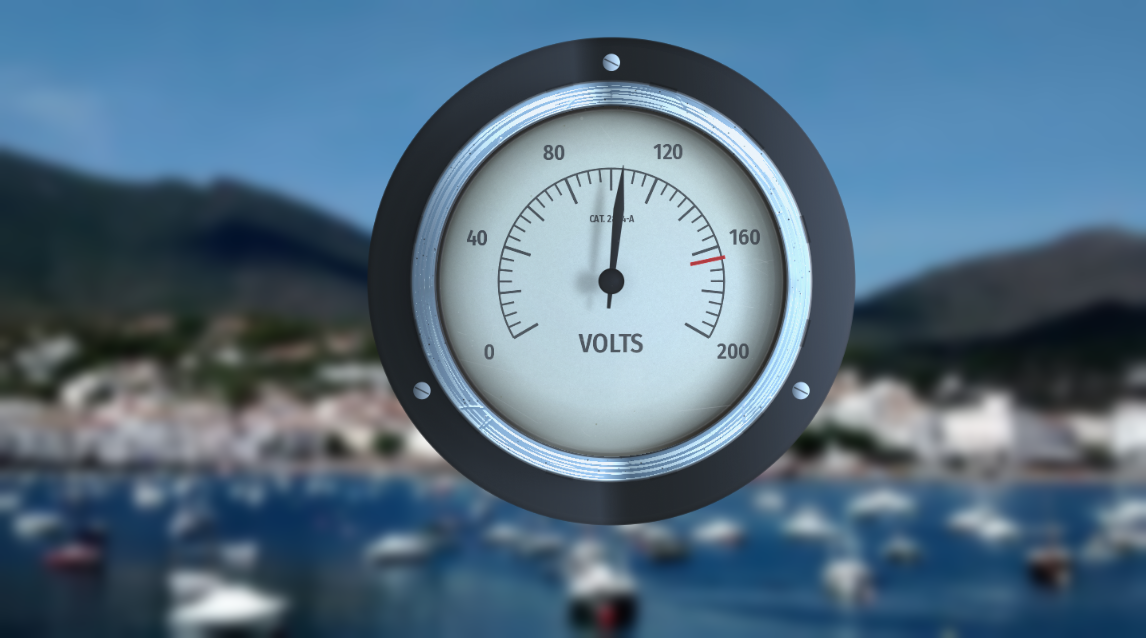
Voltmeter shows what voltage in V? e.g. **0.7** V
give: **105** V
